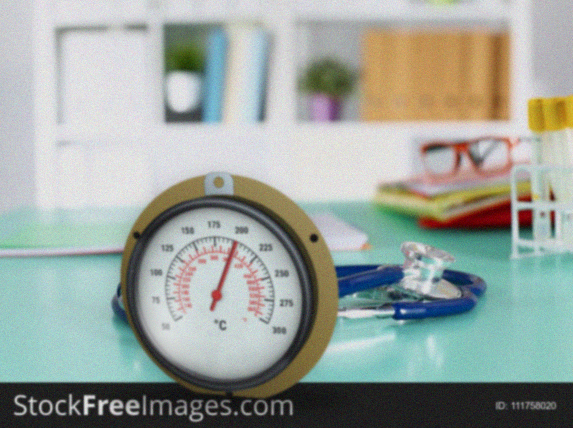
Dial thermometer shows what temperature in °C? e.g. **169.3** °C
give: **200** °C
